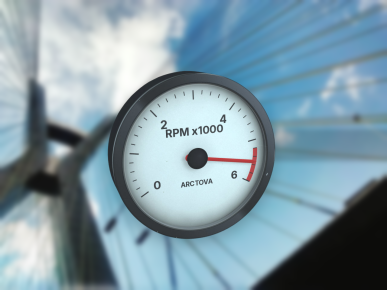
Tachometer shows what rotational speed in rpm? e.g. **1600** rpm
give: **5500** rpm
